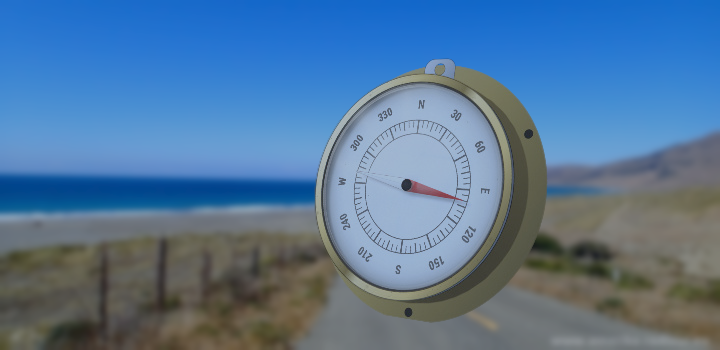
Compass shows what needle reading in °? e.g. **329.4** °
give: **100** °
